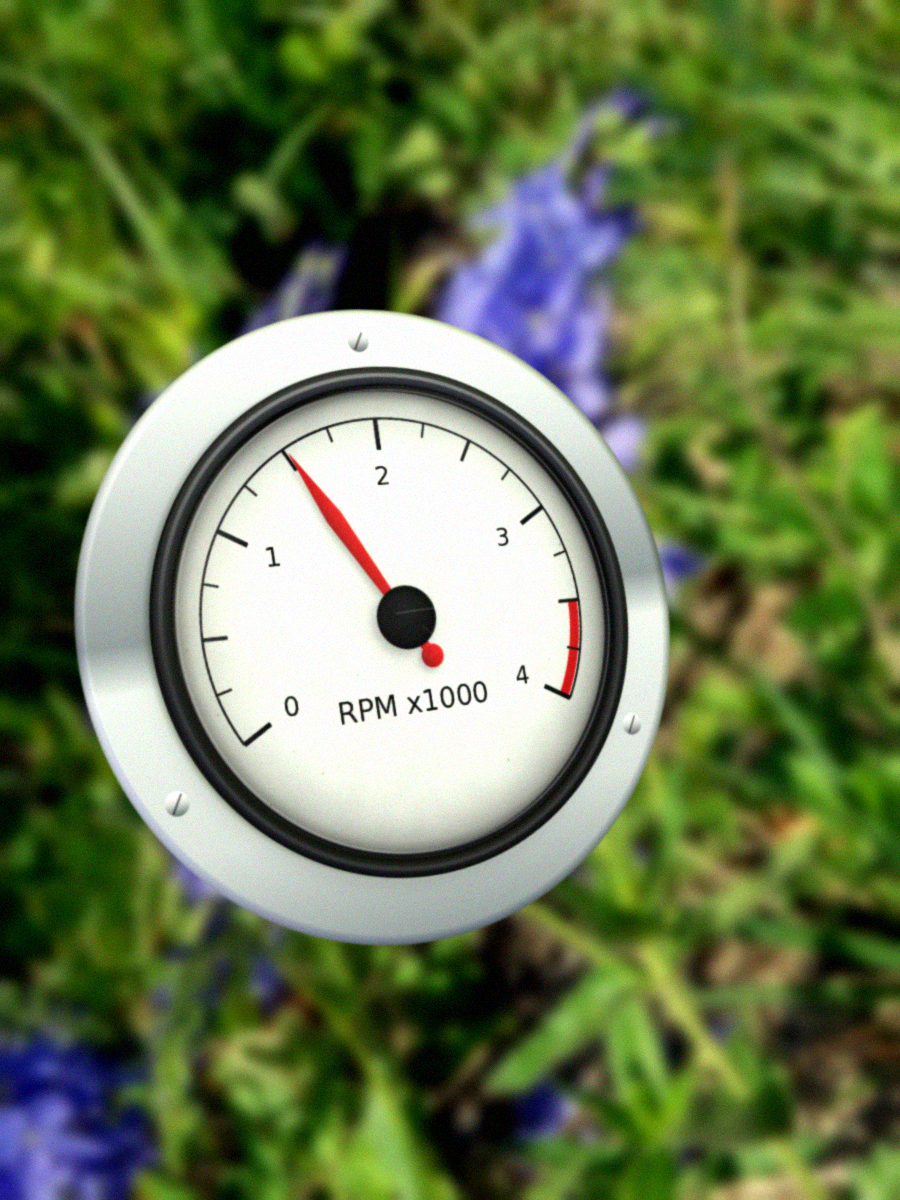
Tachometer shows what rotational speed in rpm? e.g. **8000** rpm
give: **1500** rpm
